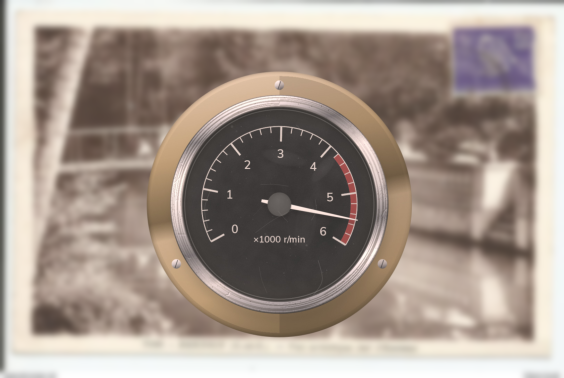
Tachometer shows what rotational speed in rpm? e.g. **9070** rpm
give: **5500** rpm
